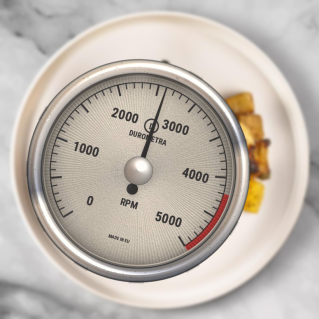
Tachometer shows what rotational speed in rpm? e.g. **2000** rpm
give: **2600** rpm
